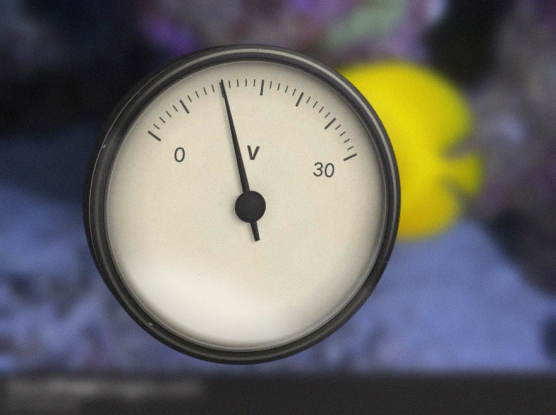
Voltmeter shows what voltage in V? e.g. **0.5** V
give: **10** V
